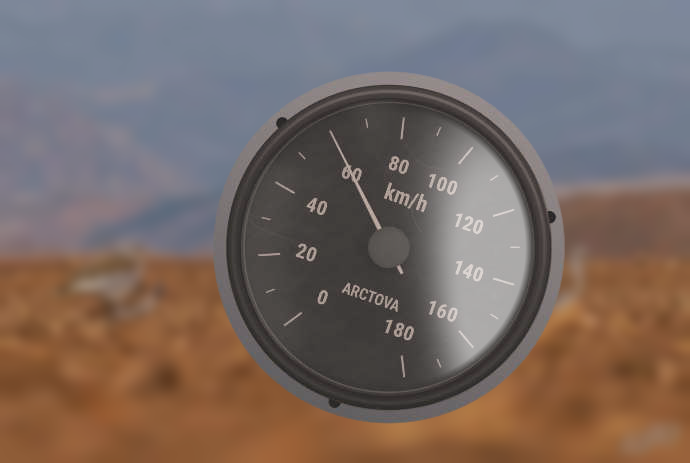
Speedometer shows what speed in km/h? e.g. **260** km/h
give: **60** km/h
